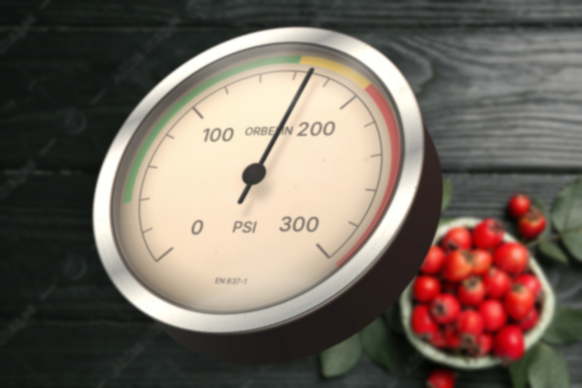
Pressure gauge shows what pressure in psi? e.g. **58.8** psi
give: **170** psi
